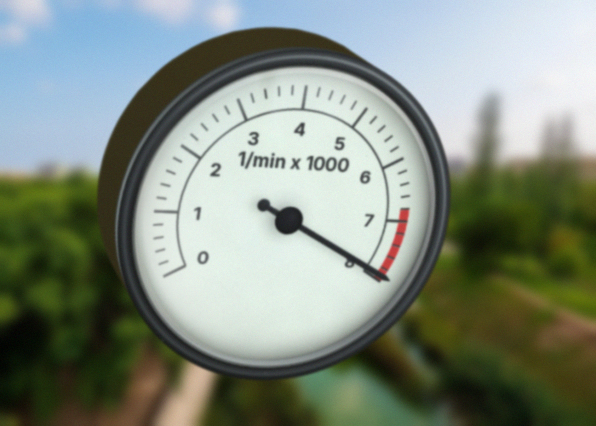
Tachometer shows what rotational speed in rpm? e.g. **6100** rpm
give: **7900** rpm
